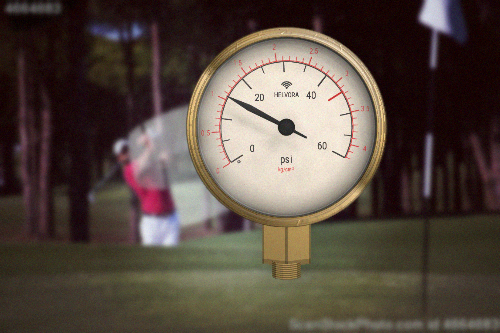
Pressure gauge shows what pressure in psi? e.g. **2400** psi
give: **15** psi
